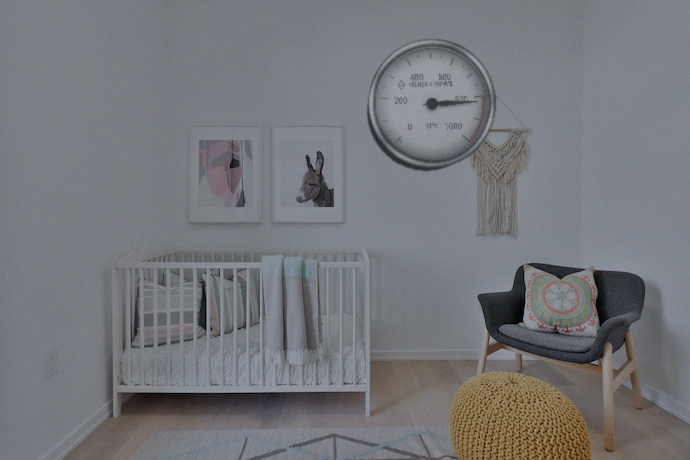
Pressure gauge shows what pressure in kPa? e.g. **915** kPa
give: **825** kPa
